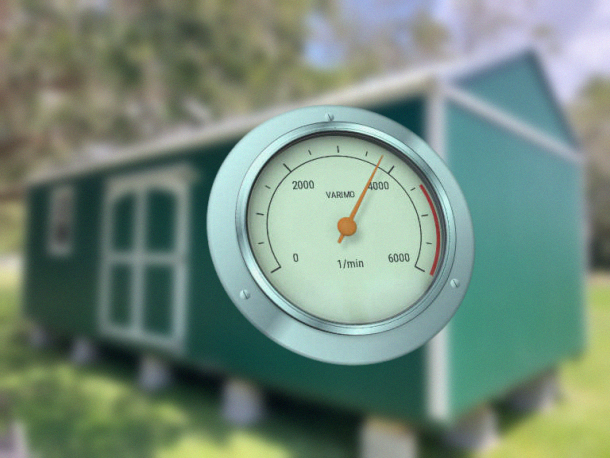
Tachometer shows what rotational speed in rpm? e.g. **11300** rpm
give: **3750** rpm
